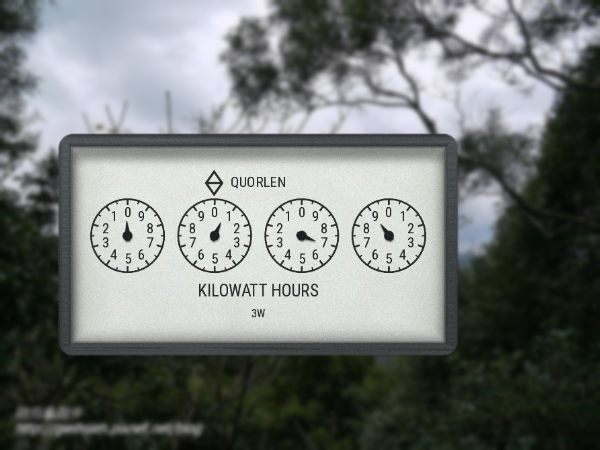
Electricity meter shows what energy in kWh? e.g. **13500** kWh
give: **69** kWh
